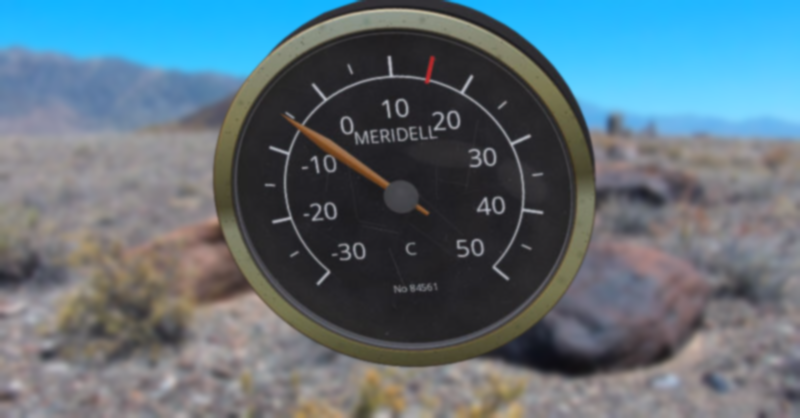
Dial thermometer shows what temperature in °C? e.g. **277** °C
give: **-5** °C
